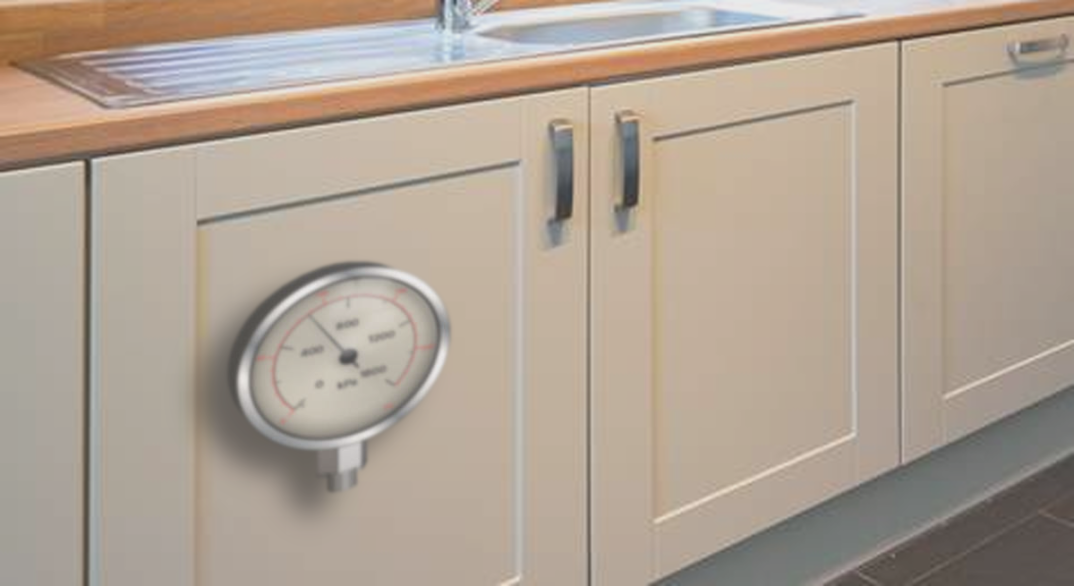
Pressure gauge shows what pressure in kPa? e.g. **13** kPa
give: **600** kPa
